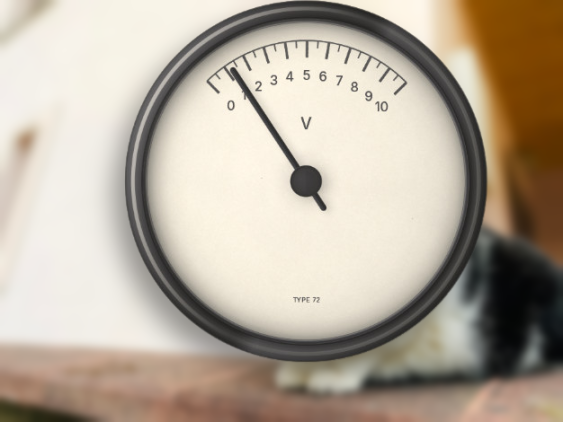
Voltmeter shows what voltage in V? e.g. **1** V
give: **1.25** V
